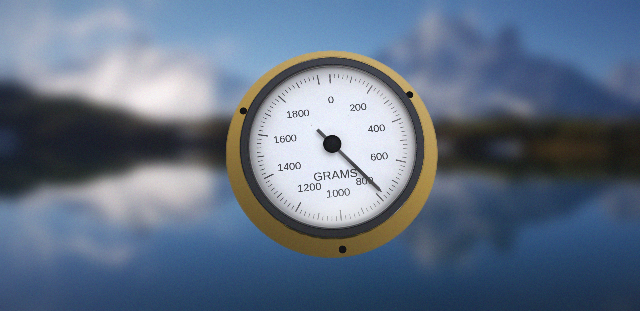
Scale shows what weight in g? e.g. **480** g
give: **780** g
